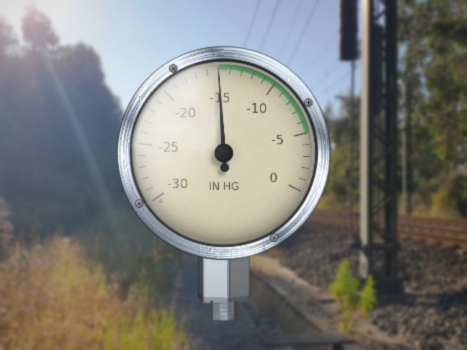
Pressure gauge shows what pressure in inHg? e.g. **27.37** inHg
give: **-15** inHg
